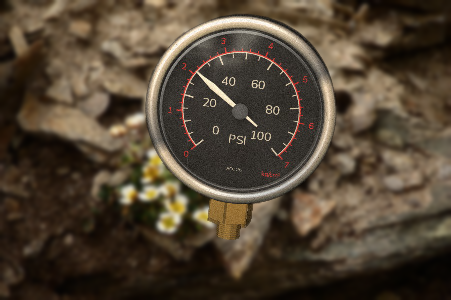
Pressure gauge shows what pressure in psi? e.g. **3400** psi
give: **30** psi
